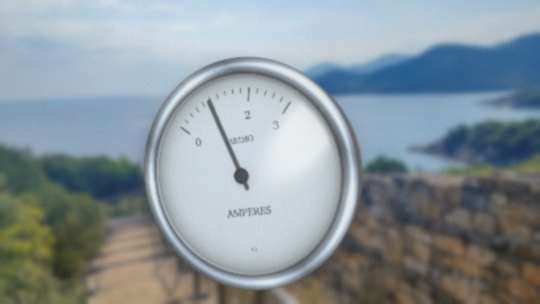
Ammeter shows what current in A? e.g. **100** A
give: **1** A
